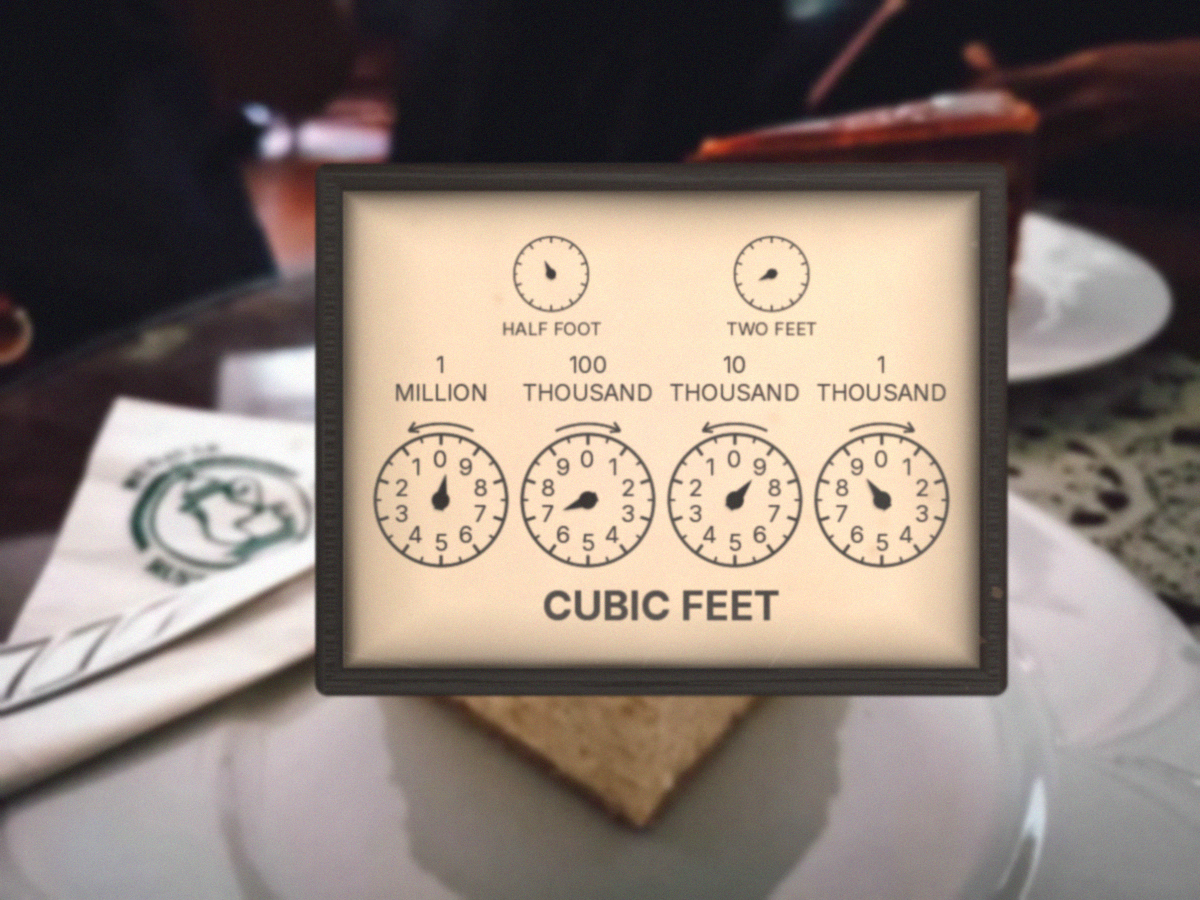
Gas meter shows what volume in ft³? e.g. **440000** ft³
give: **968900** ft³
